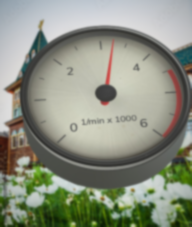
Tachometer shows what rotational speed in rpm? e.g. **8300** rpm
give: **3250** rpm
